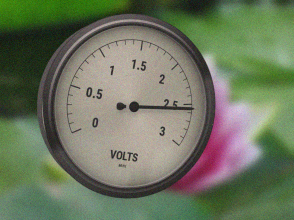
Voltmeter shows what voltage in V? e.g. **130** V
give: **2.55** V
